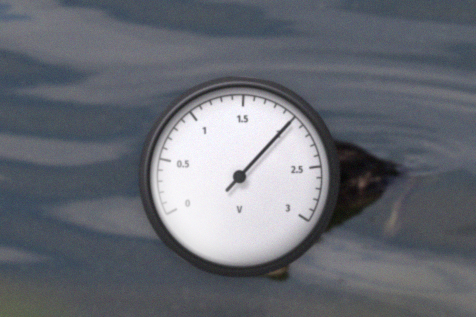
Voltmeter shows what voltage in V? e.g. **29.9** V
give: **2** V
